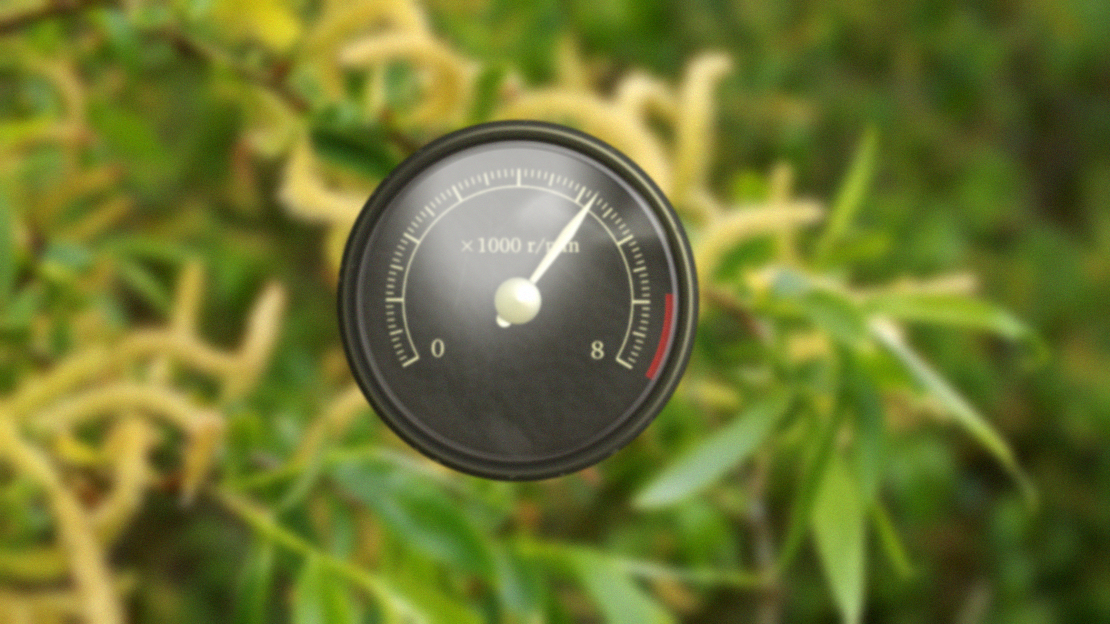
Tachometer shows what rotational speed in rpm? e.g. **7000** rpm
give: **5200** rpm
